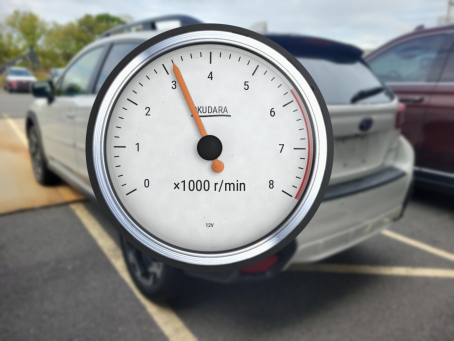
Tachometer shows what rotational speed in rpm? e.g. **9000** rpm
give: **3200** rpm
